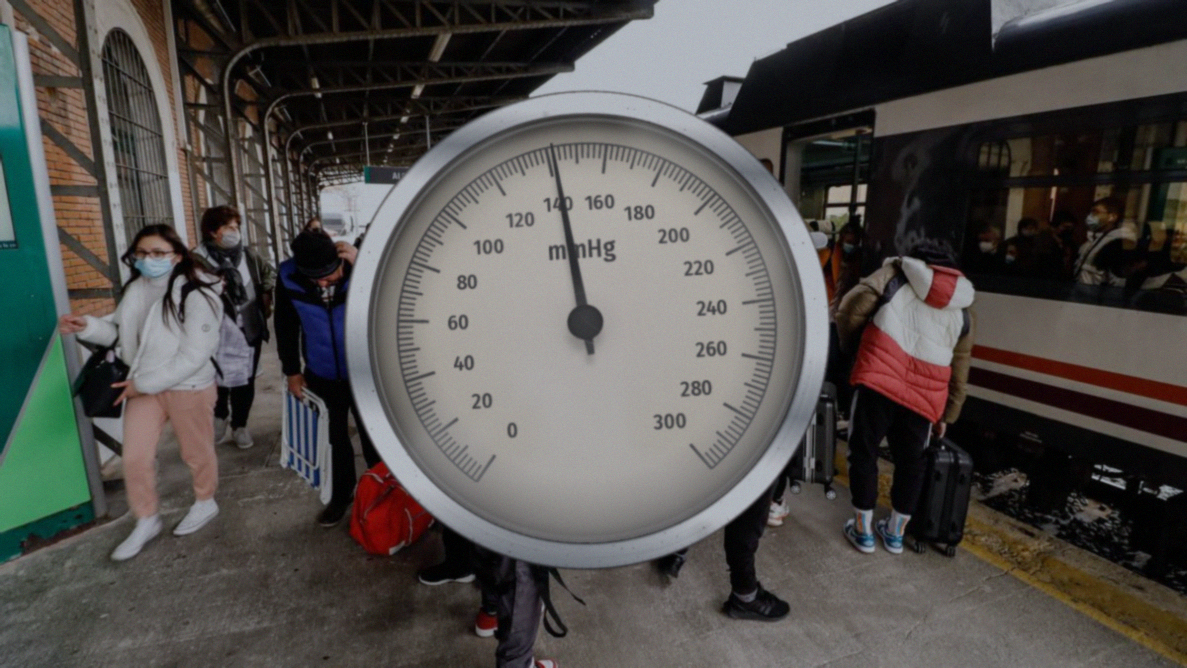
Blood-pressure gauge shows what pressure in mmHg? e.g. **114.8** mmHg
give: **142** mmHg
